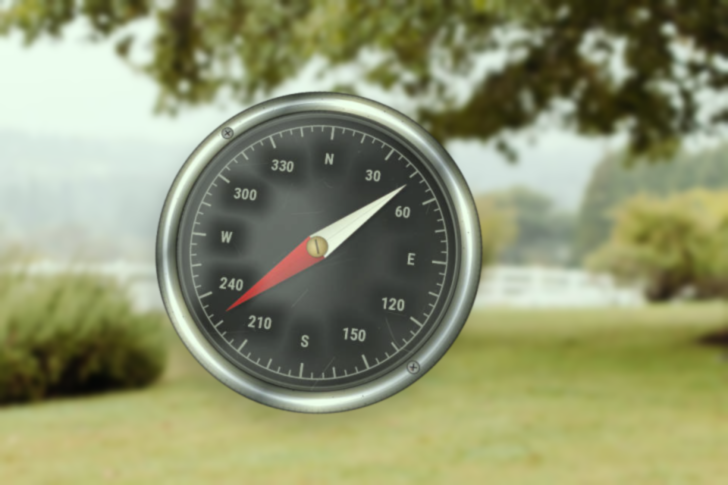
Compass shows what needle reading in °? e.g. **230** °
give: **227.5** °
